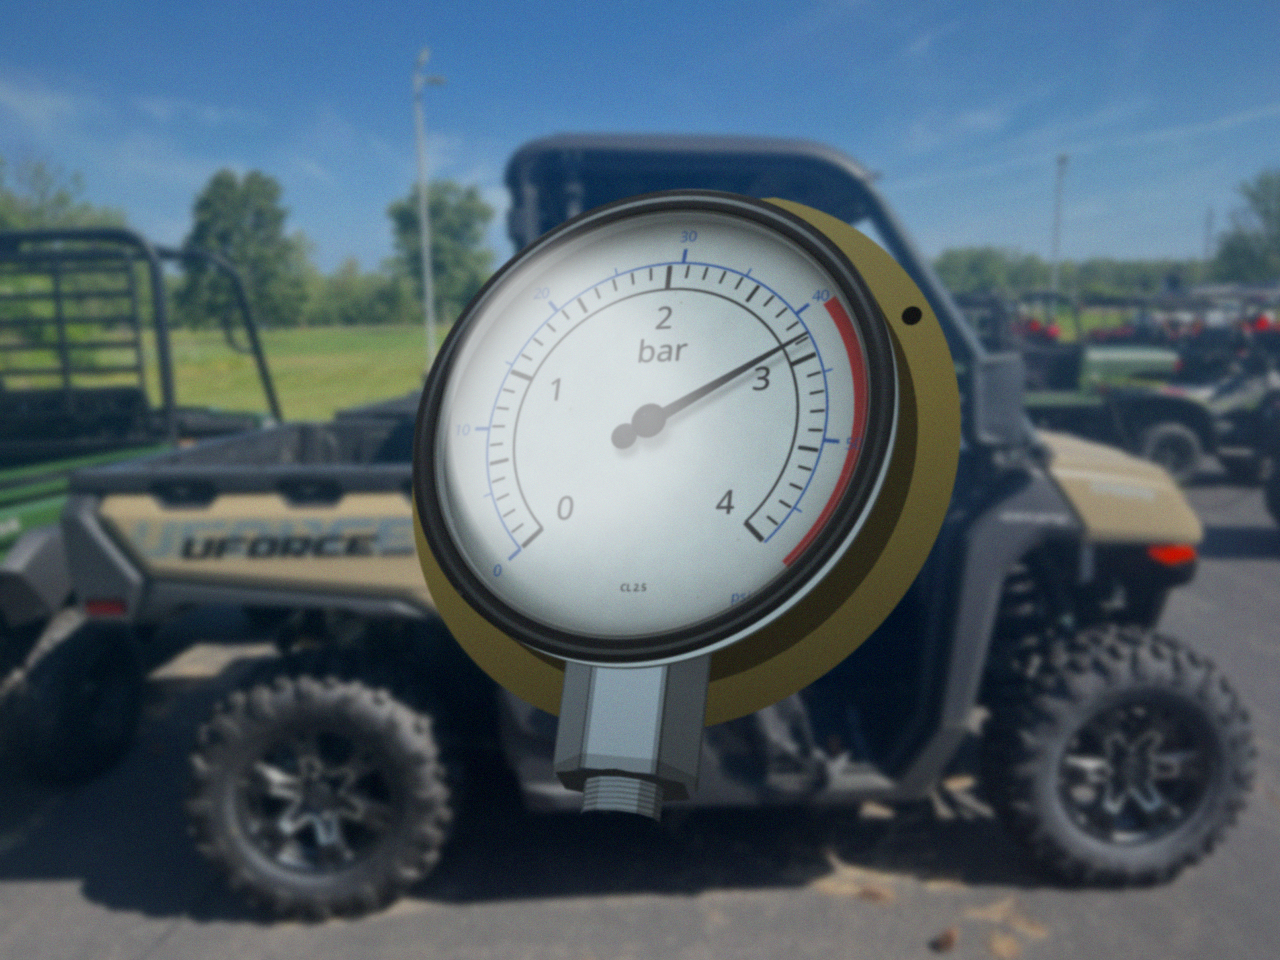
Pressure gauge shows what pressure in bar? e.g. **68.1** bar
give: **2.9** bar
